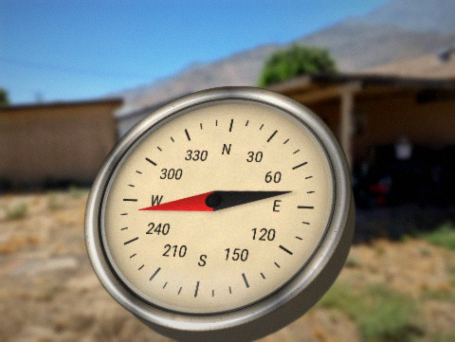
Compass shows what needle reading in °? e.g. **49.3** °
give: **260** °
